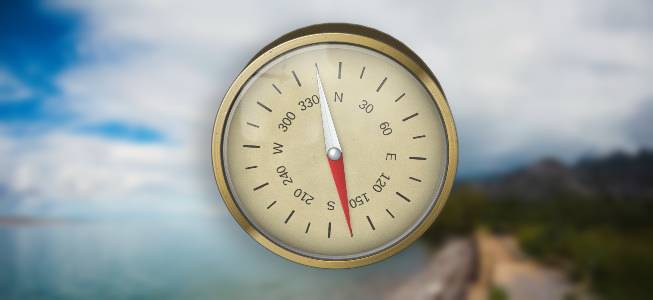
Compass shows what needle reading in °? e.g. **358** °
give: **165** °
